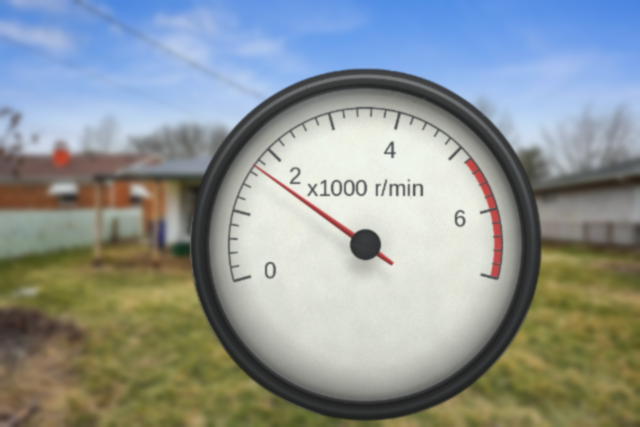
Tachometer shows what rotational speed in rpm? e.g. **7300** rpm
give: **1700** rpm
